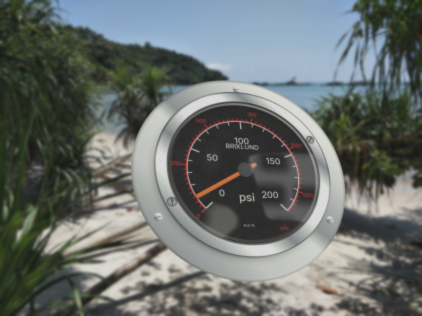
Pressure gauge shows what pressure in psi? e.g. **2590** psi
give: **10** psi
